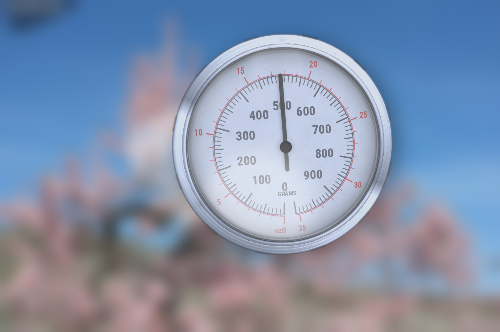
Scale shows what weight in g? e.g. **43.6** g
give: **500** g
